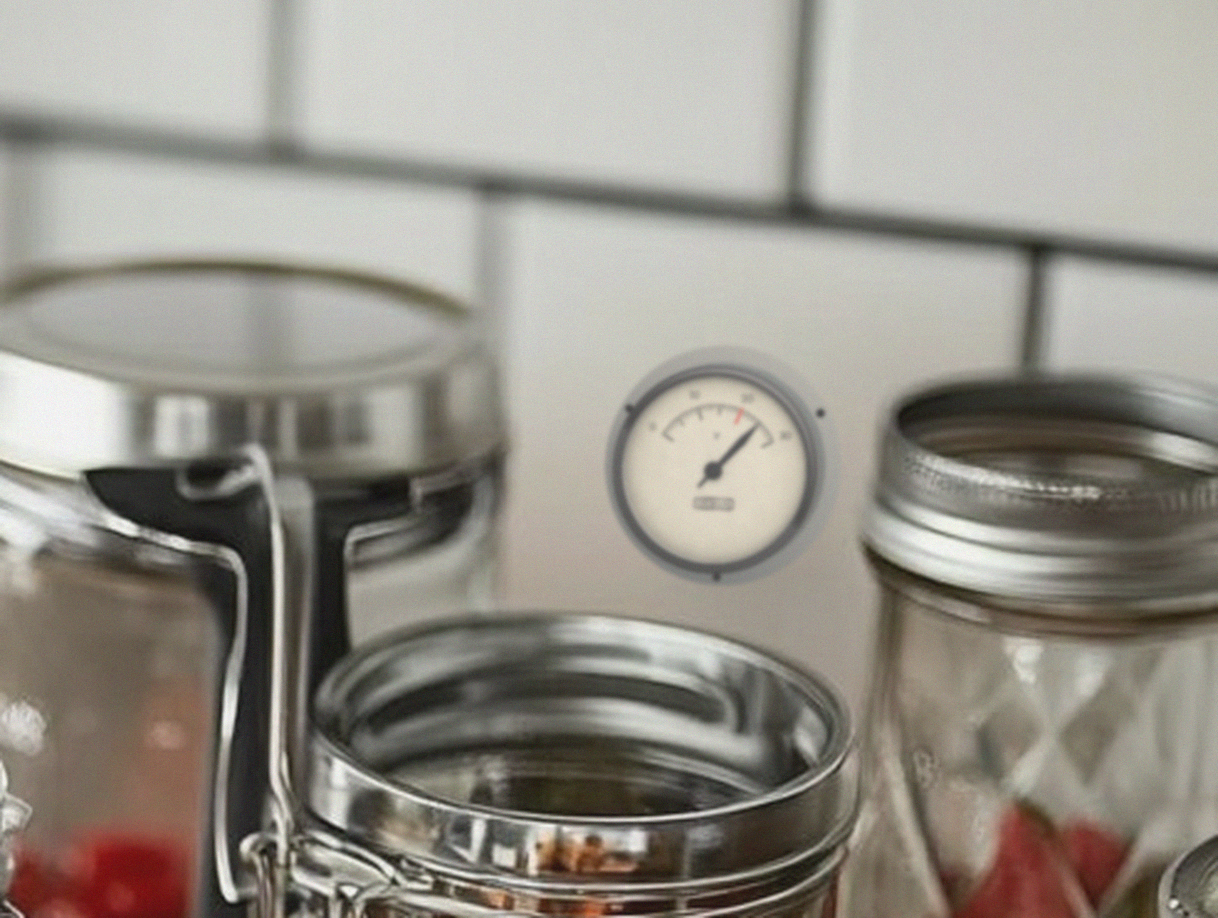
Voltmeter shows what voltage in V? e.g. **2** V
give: **25** V
